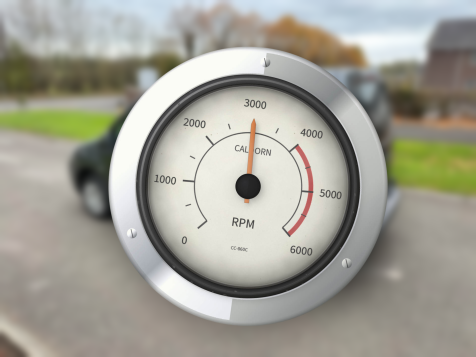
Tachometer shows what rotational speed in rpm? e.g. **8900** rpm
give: **3000** rpm
